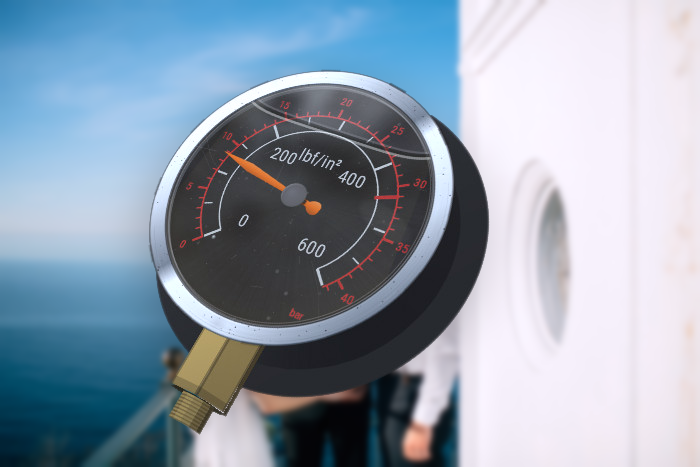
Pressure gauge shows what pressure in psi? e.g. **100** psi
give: **125** psi
